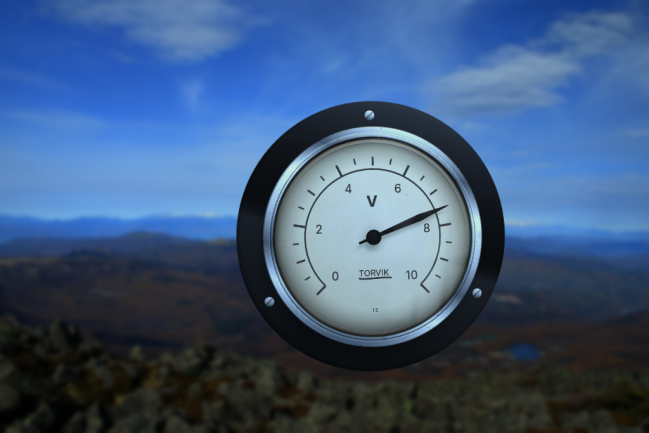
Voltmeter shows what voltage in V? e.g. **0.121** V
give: **7.5** V
